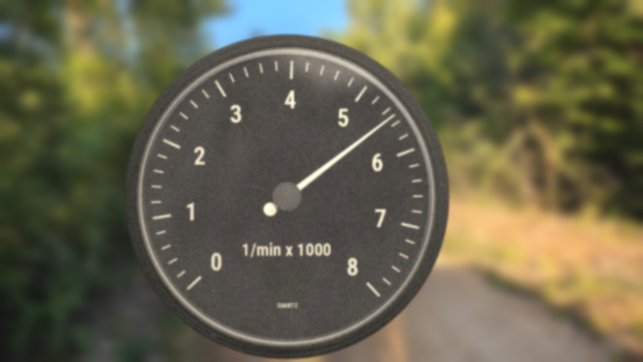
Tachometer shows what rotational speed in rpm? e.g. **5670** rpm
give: **5500** rpm
